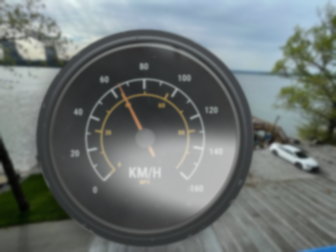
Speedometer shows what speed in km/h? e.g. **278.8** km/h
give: **65** km/h
